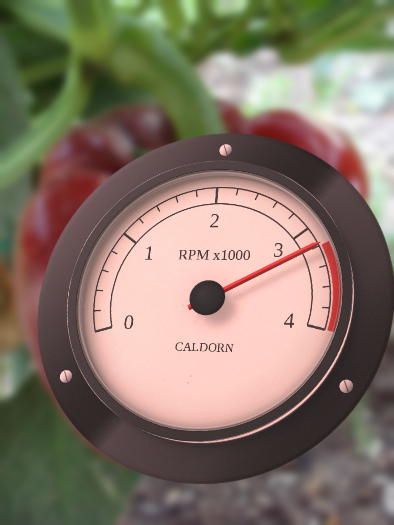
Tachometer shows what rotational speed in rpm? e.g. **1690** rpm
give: **3200** rpm
